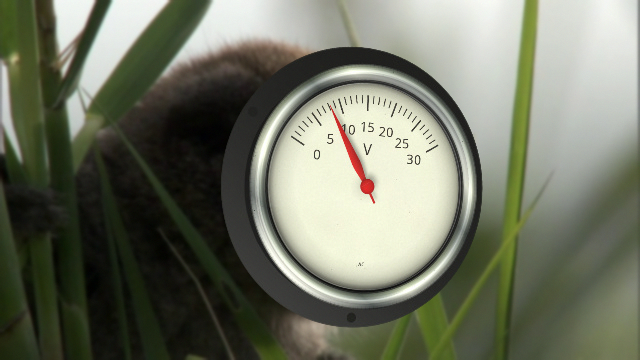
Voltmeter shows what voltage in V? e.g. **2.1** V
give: **8** V
